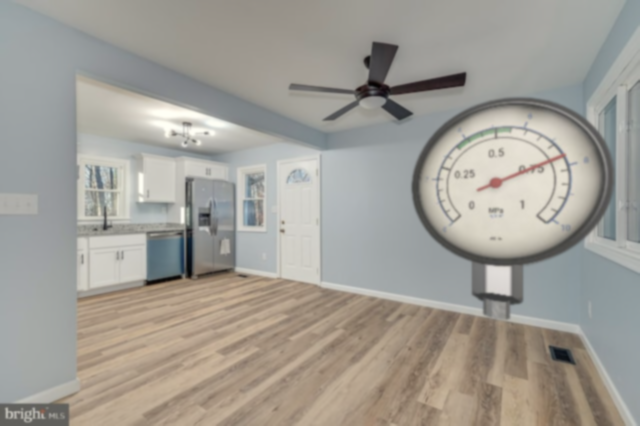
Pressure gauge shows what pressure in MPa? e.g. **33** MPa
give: **0.75** MPa
